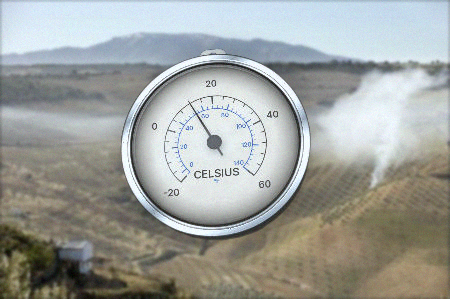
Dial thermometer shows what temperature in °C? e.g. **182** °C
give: **12** °C
